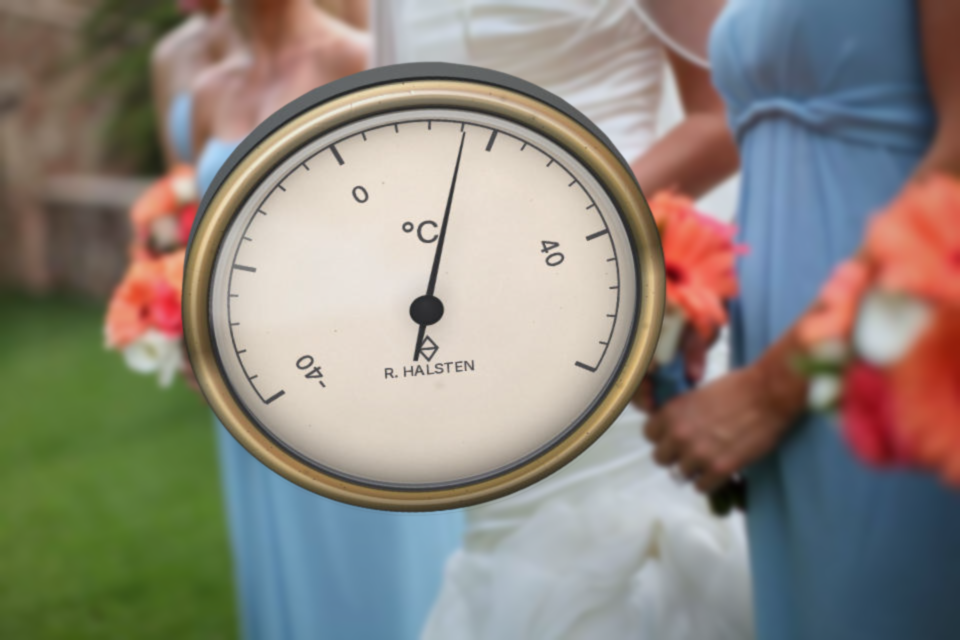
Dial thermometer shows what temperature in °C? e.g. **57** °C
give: **16** °C
